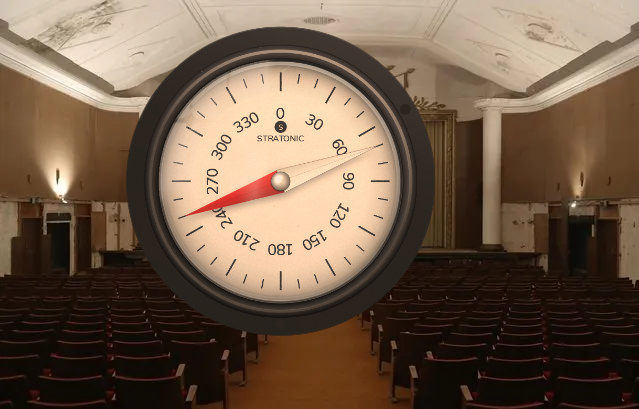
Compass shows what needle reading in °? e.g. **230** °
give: **250** °
